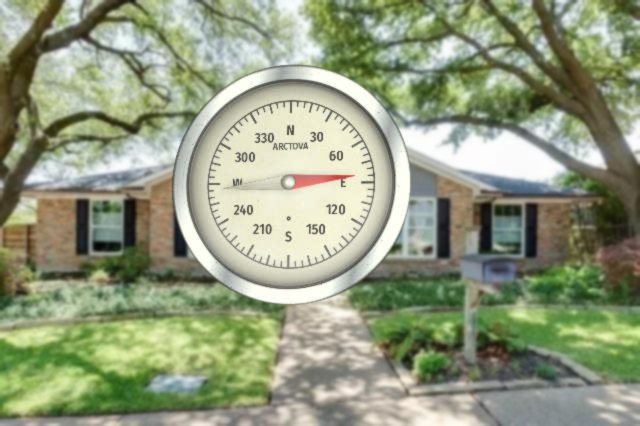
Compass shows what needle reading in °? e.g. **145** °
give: **85** °
